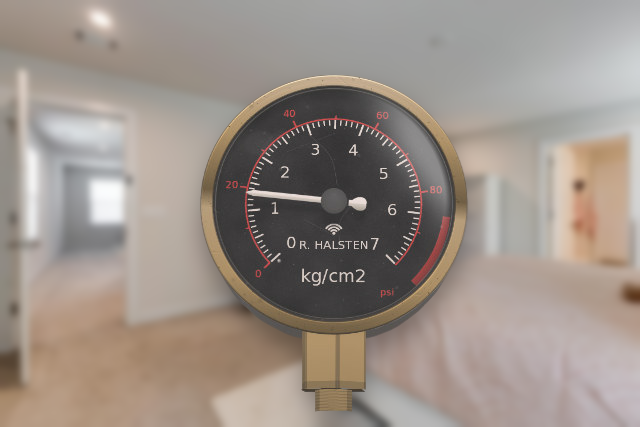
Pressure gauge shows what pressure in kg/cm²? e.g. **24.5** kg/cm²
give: **1.3** kg/cm²
